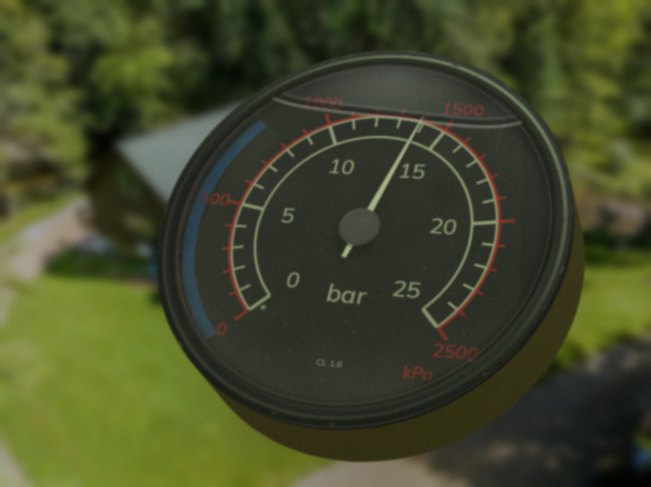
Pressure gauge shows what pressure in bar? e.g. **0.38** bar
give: **14** bar
